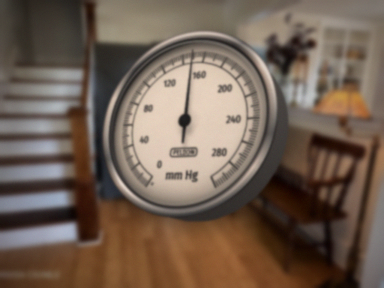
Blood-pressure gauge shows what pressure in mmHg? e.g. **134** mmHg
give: **150** mmHg
